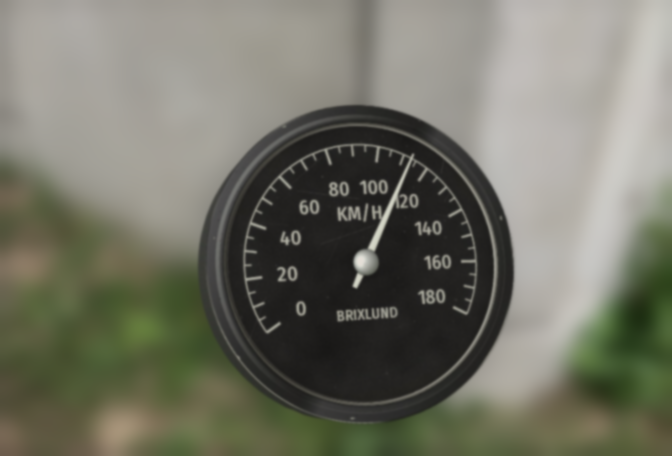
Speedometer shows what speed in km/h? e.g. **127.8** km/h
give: **112.5** km/h
